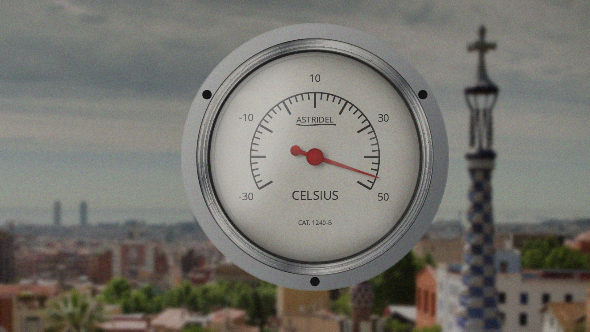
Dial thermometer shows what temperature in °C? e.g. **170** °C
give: **46** °C
